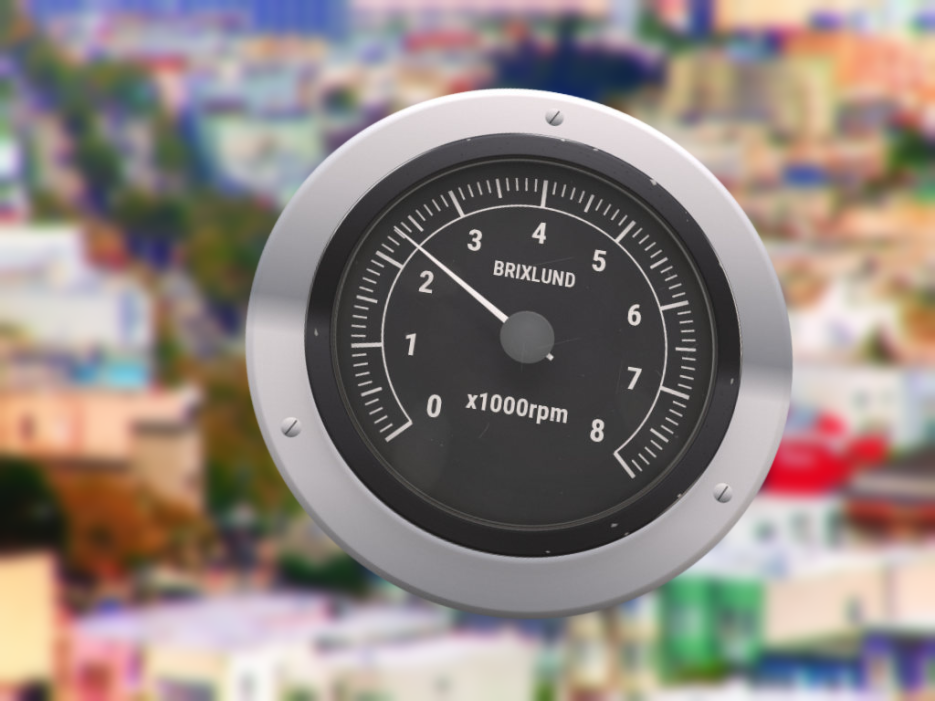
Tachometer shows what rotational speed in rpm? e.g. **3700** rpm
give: **2300** rpm
